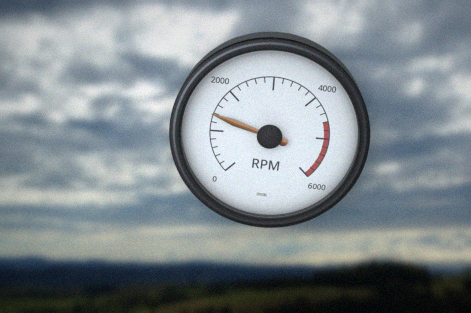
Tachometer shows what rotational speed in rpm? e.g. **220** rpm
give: **1400** rpm
